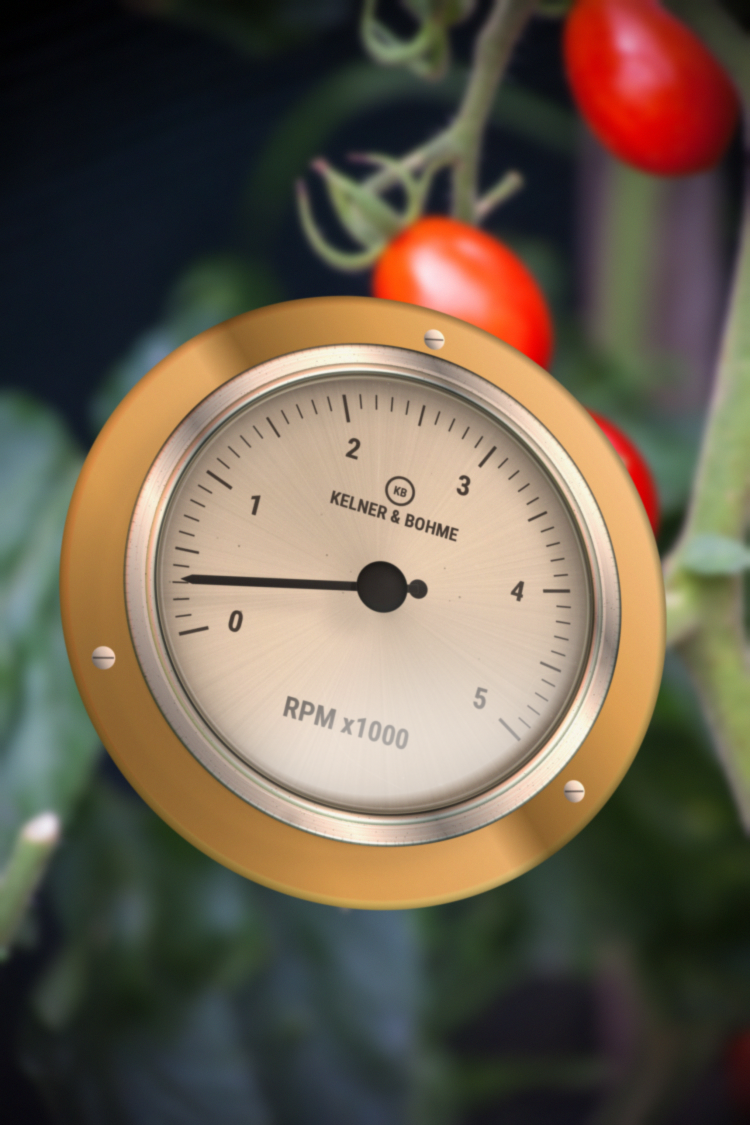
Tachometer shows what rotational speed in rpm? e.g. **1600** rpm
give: **300** rpm
